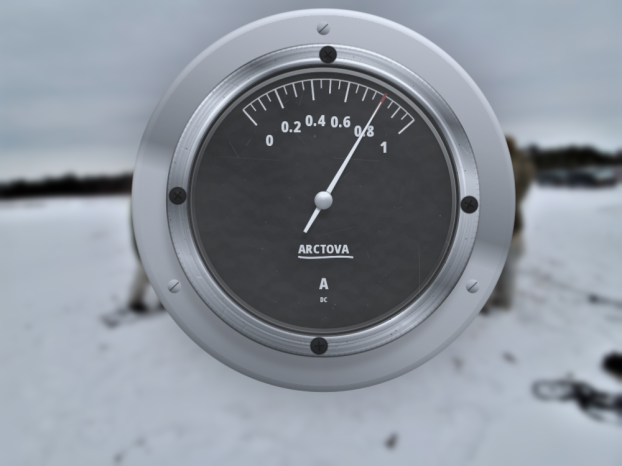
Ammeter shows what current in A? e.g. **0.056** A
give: **0.8** A
